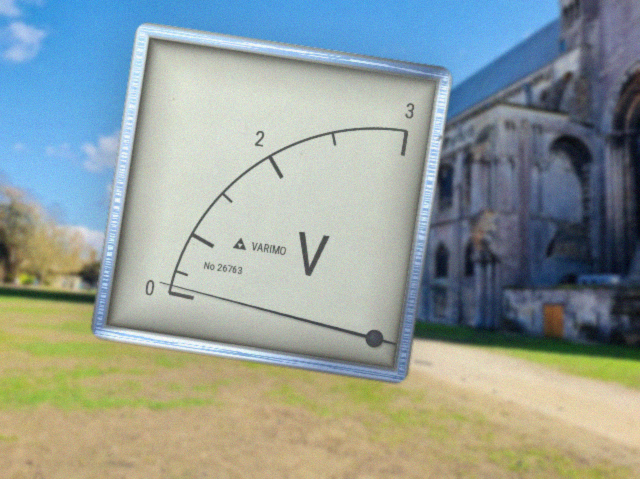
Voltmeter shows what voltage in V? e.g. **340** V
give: **0.25** V
